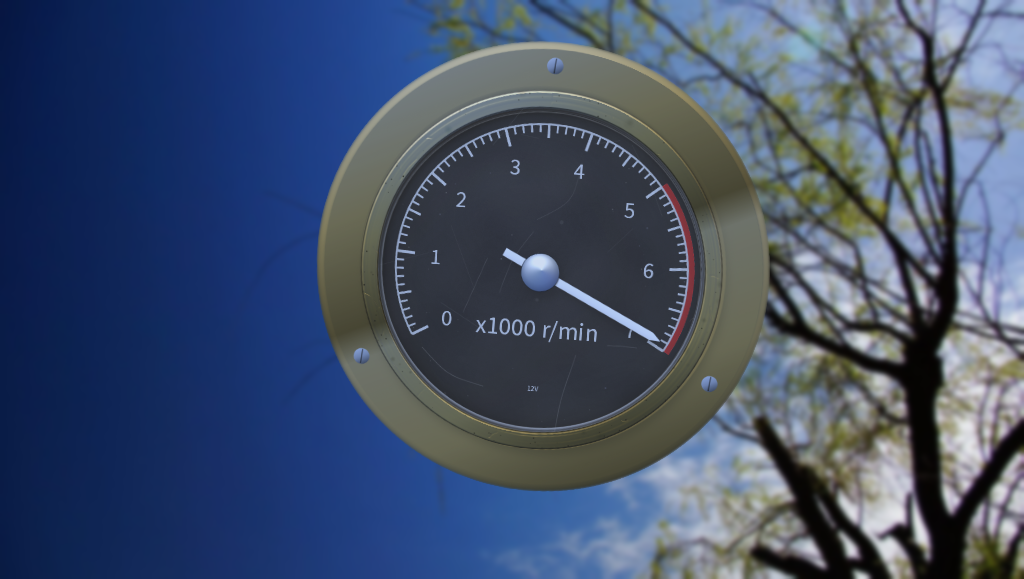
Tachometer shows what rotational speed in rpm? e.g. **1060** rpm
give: **6900** rpm
